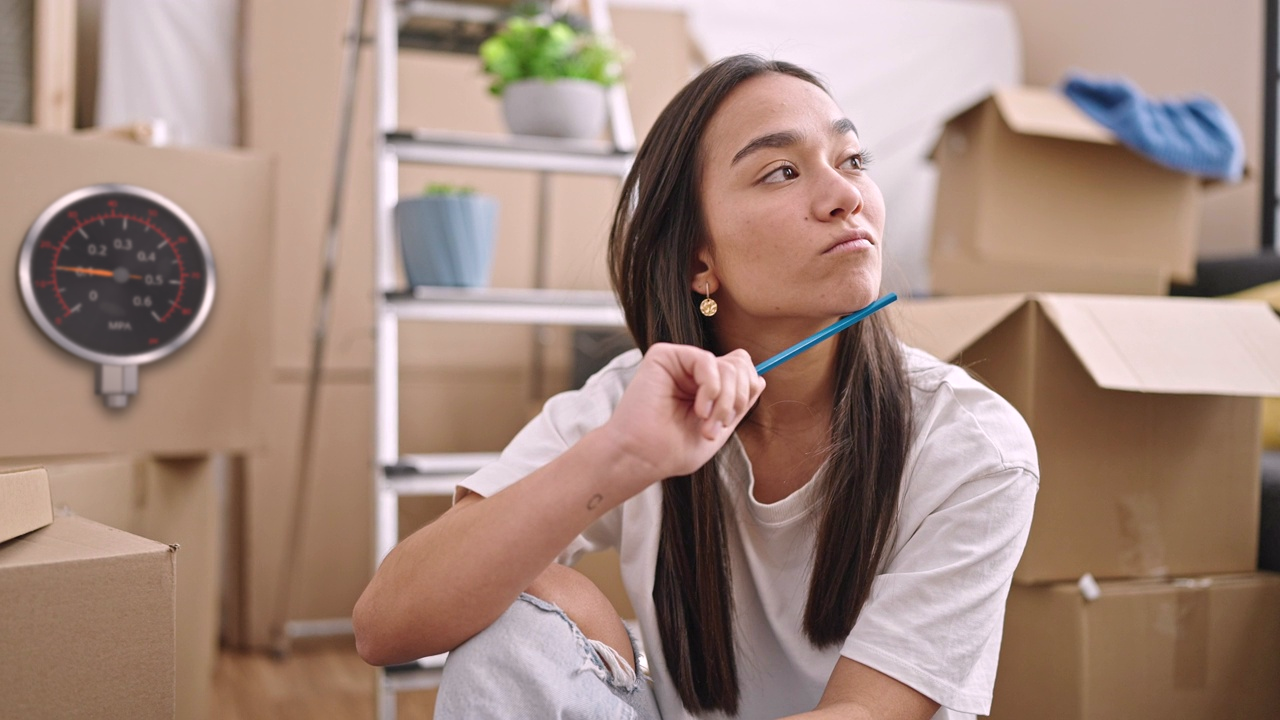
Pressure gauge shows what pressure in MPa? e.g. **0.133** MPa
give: **0.1** MPa
